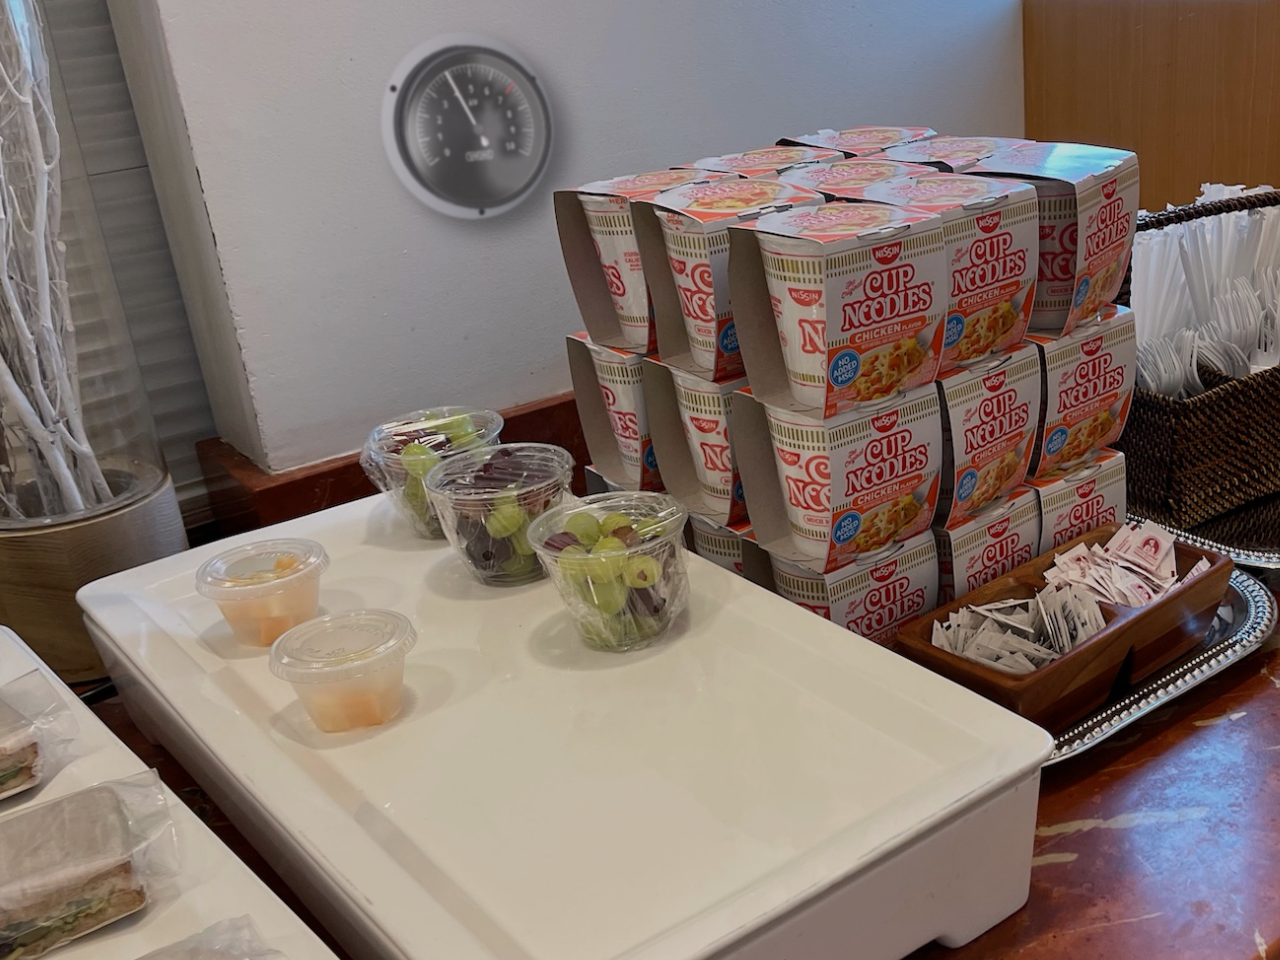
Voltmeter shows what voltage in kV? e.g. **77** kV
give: **4** kV
